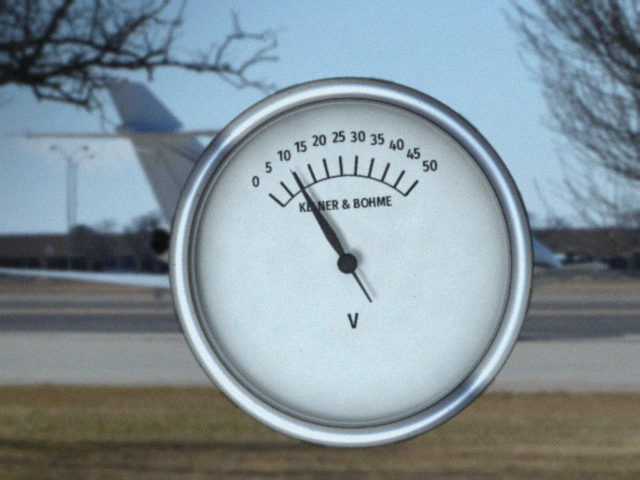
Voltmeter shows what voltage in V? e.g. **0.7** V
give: **10** V
